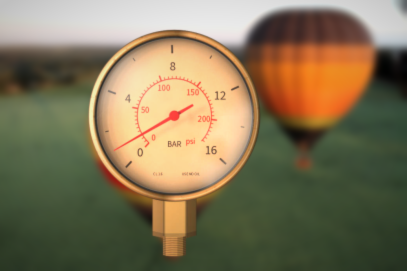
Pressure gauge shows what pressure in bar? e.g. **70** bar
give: **1** bar
